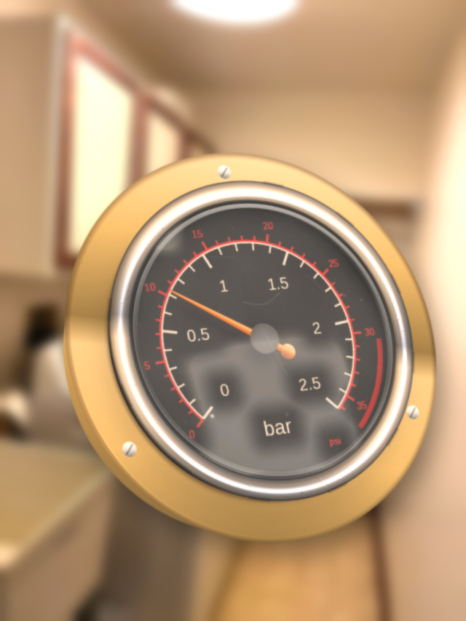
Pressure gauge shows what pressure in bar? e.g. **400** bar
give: **0.7** bar
